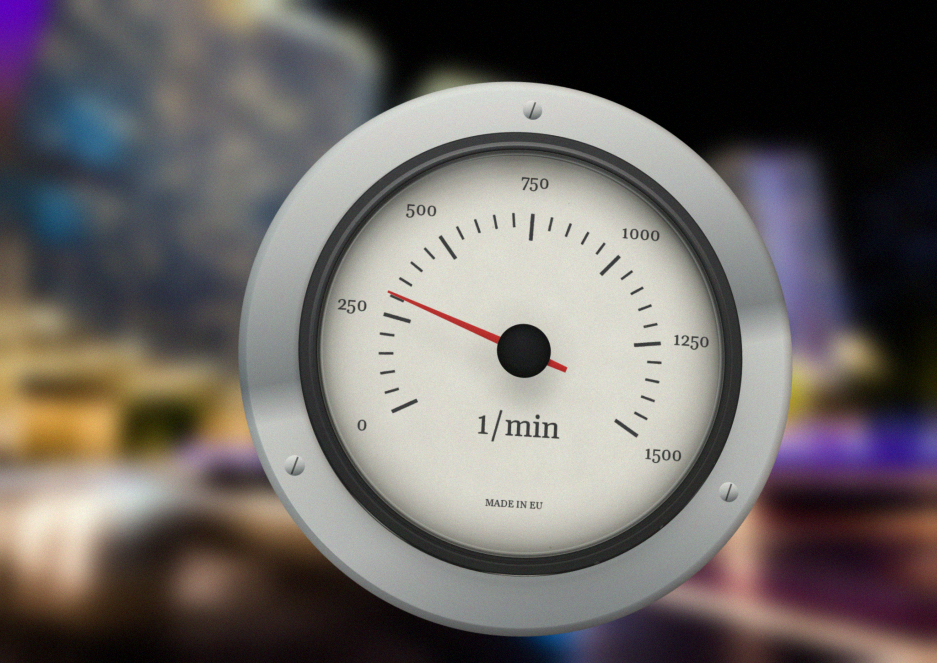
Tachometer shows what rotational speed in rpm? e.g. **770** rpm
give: **300** rpm
